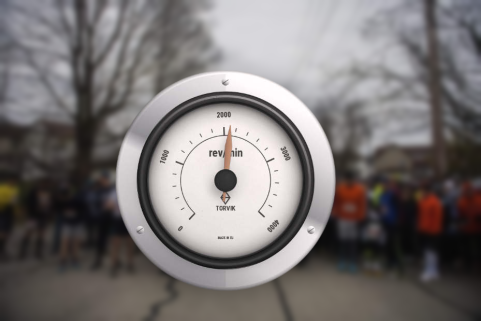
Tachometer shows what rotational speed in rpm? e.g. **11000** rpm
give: **2100** rpm
